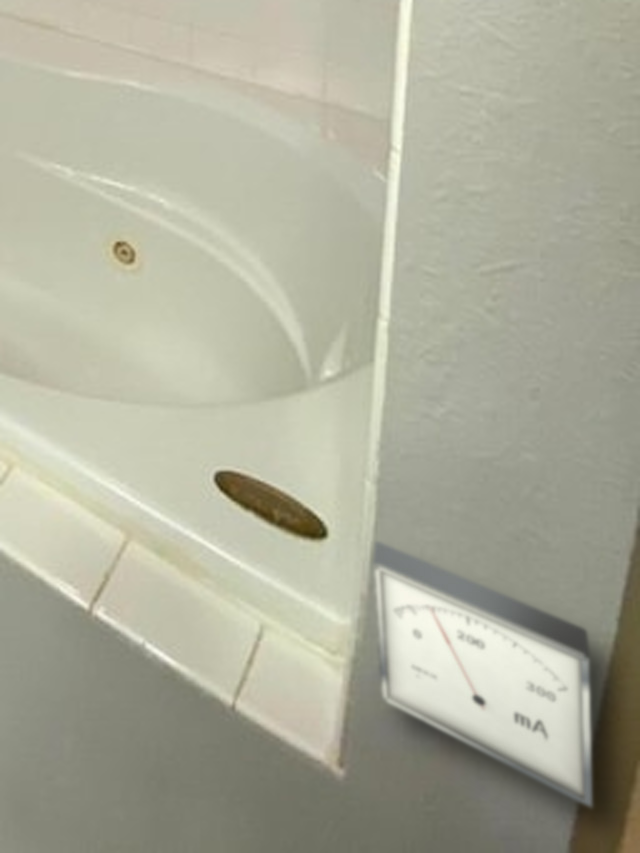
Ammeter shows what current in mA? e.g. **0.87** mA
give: **150** mA
